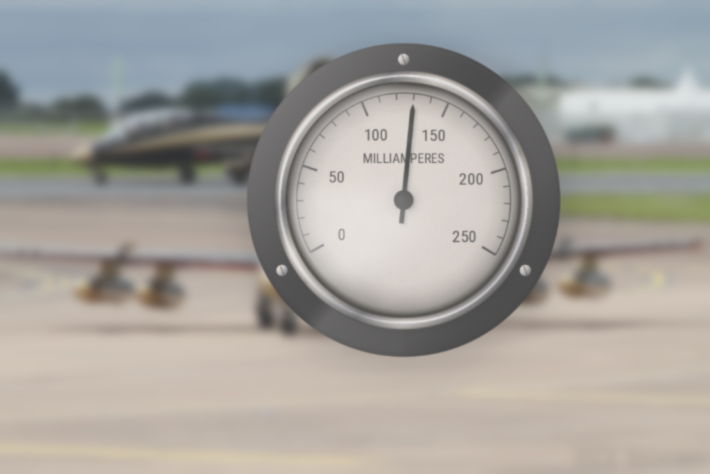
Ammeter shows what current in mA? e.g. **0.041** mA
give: **130** mA
